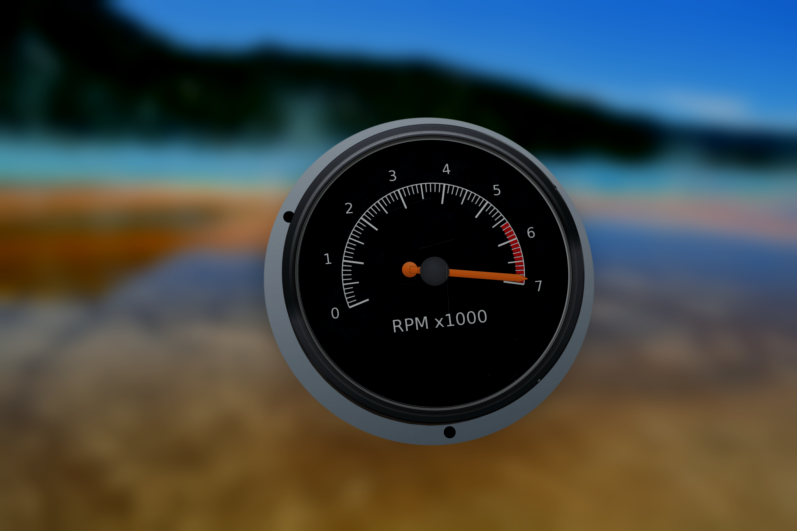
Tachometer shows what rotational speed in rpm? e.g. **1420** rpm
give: **6900** rpm
